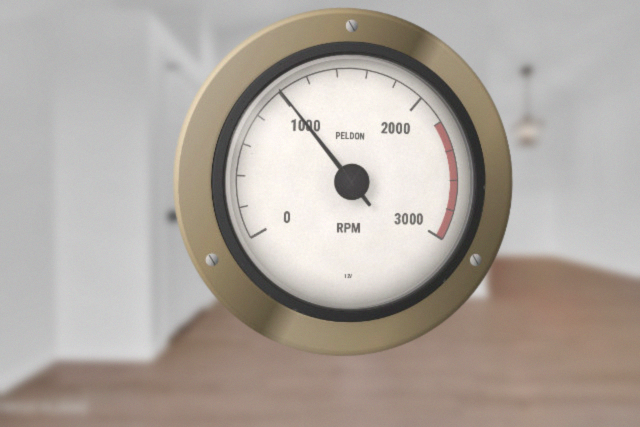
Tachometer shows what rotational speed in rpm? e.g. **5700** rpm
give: **1000** rpm
